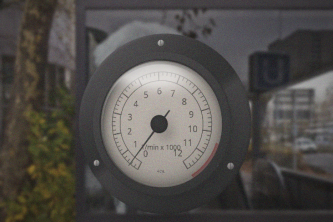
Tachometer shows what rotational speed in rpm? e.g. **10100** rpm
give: **400** rpm
